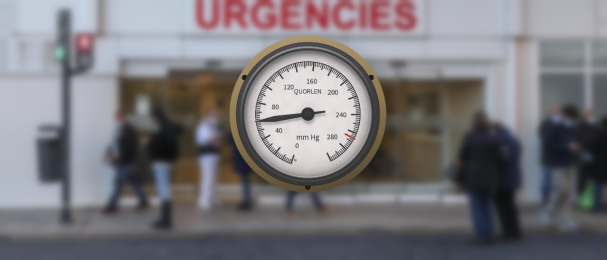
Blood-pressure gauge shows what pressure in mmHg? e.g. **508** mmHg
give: **60** mmHg
